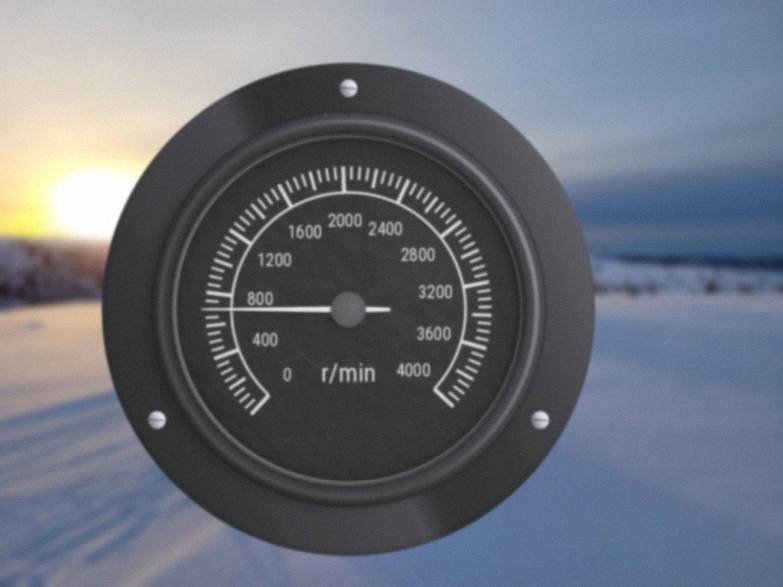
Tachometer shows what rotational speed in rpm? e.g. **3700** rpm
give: **700** rpm
